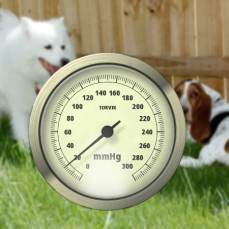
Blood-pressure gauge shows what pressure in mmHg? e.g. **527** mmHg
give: **20** mmHg
